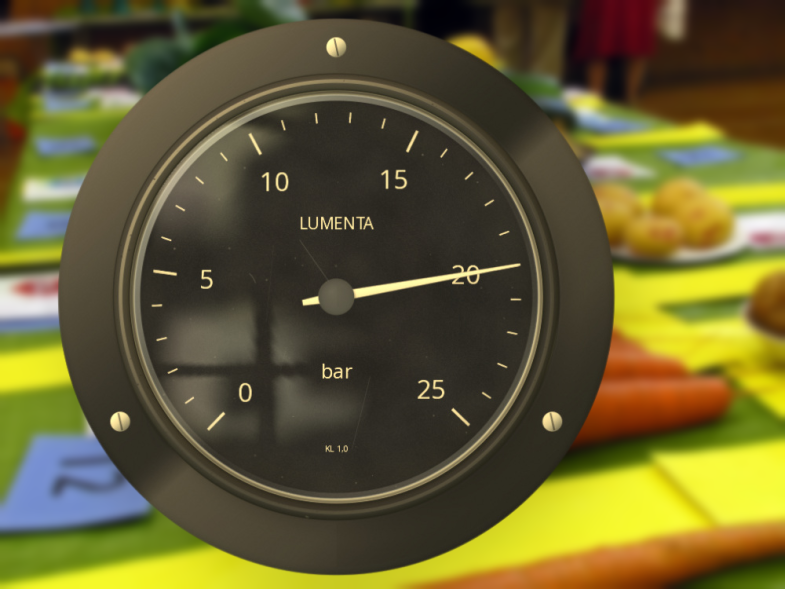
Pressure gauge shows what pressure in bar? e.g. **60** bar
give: **20** bar
